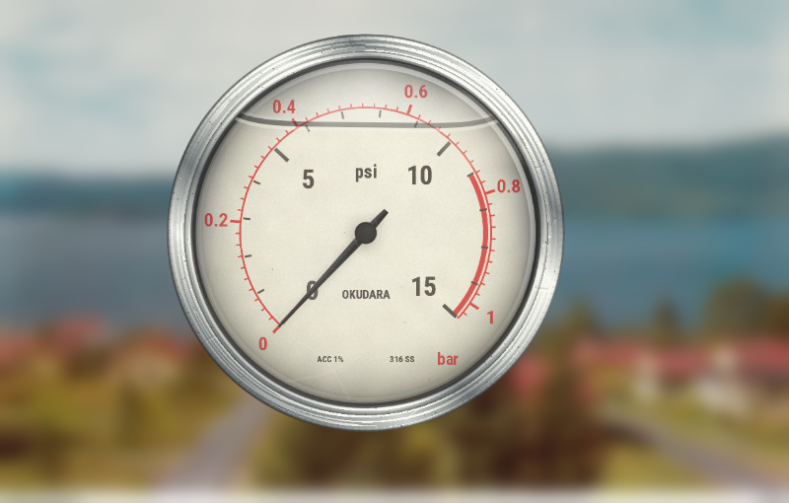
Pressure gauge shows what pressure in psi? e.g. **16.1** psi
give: **0** psi
